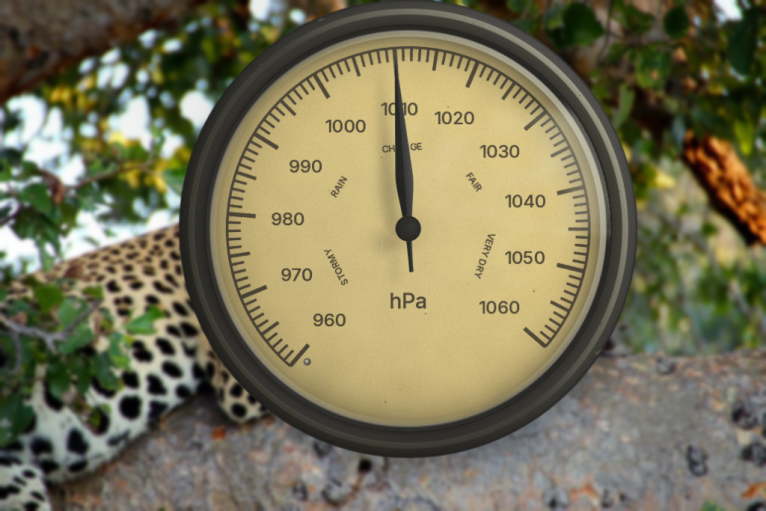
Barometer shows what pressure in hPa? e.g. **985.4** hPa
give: **1010** hPa
